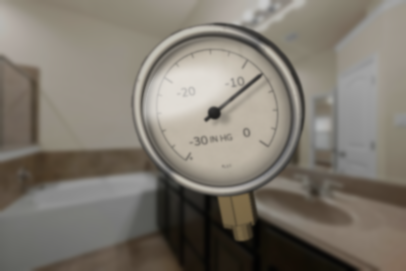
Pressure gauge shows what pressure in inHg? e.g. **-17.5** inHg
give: **-8** inHg
